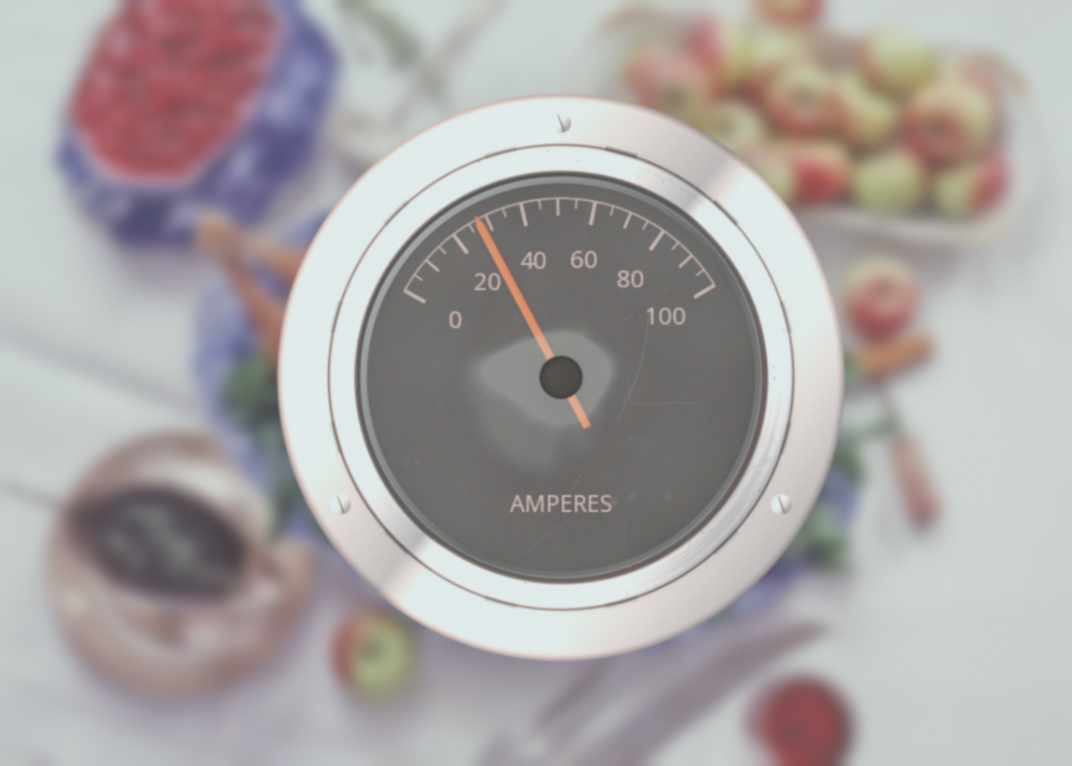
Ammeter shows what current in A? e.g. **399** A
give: **27.5** A
